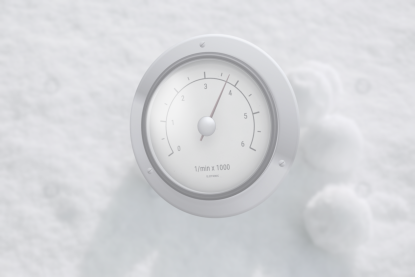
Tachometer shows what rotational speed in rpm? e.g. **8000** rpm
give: **3750** rpm
